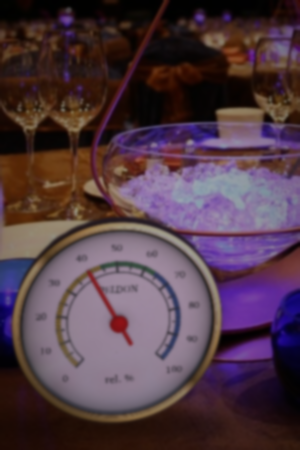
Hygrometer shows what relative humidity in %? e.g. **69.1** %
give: **40** %
